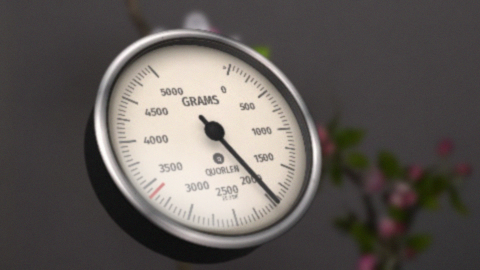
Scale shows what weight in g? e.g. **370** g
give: **2000** g
